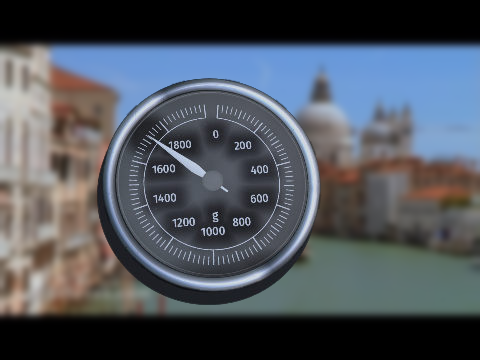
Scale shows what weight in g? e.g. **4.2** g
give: **1720** g
